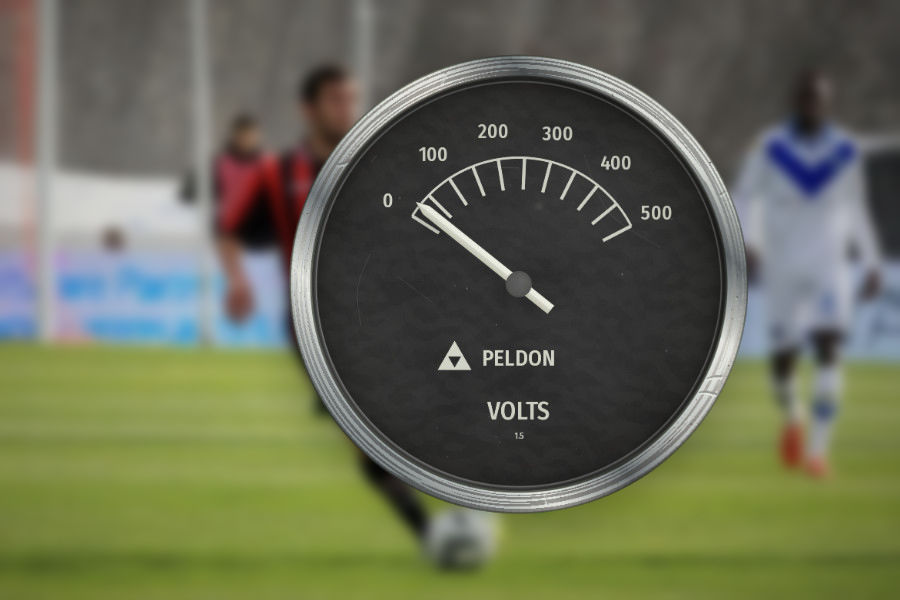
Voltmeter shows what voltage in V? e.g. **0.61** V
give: **25** V
